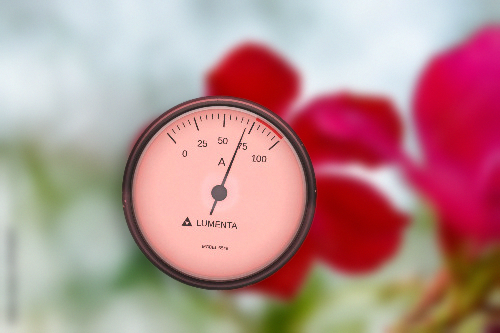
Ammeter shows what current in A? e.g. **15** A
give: **70** A
